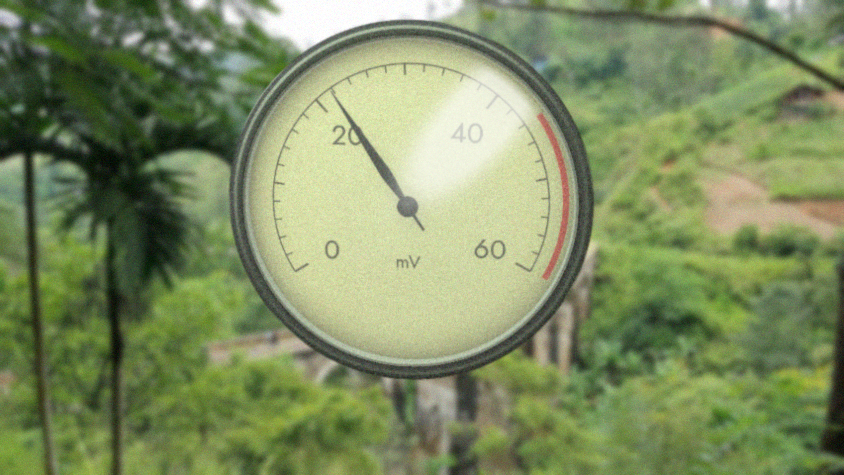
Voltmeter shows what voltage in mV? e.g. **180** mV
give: **22** mV
